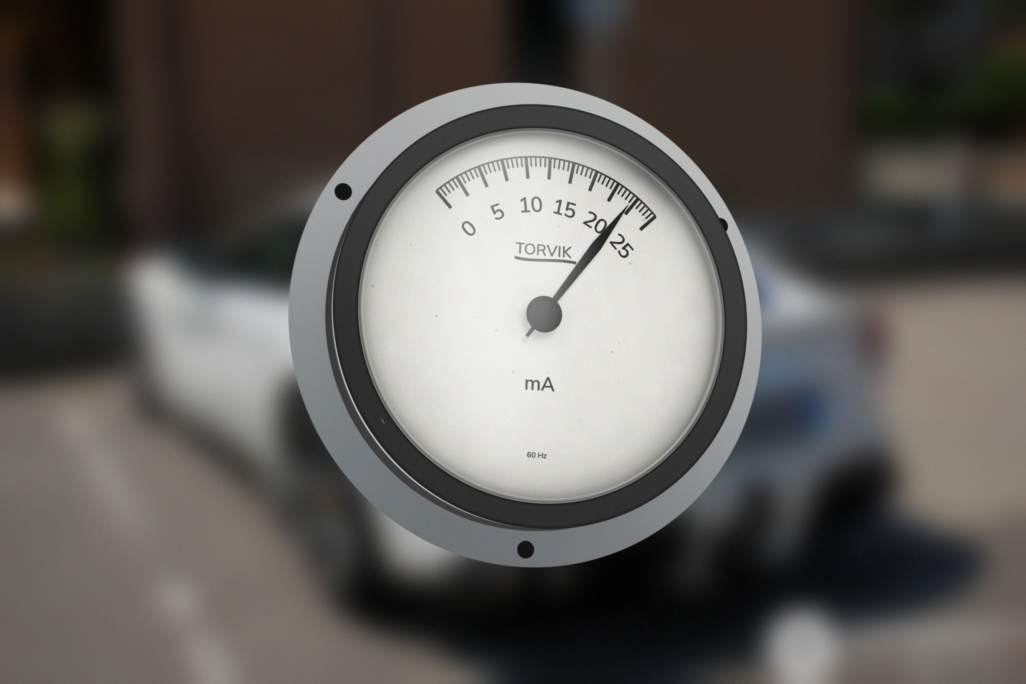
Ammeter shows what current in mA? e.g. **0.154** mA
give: **22** mA
